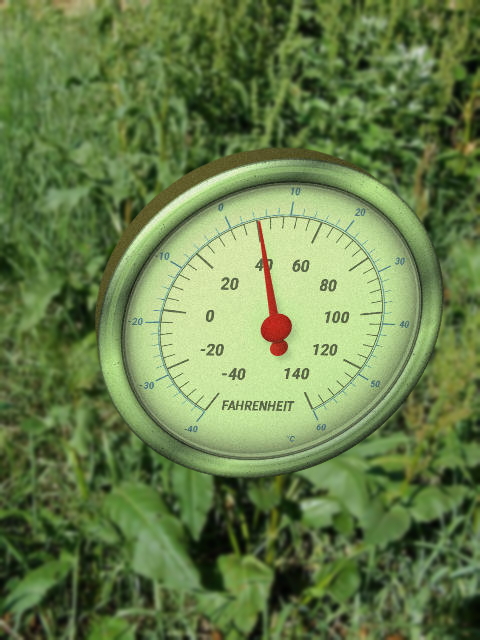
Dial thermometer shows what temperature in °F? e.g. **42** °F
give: **40** °F
